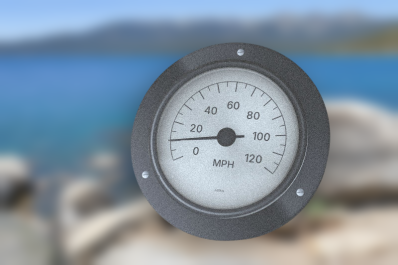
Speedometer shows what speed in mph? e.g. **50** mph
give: **10** mph
